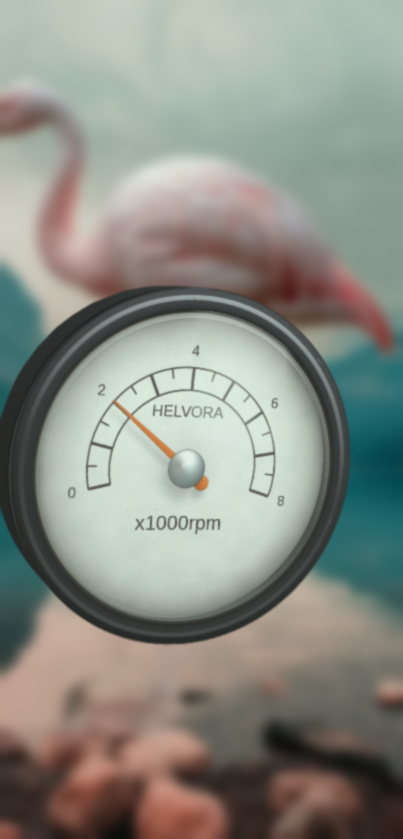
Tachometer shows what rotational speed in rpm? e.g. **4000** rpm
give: **2000** rpm
